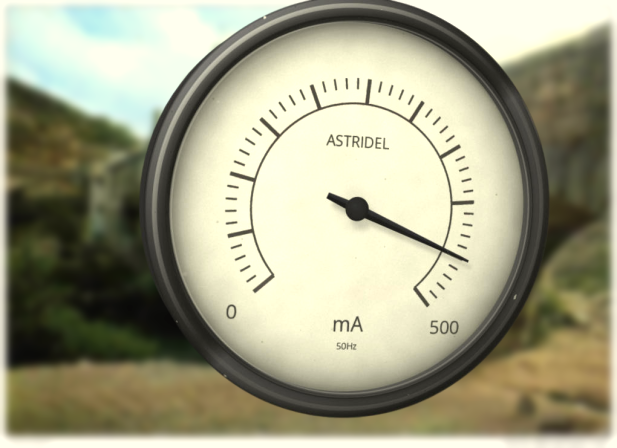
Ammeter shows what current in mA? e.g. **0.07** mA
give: **450** mA
